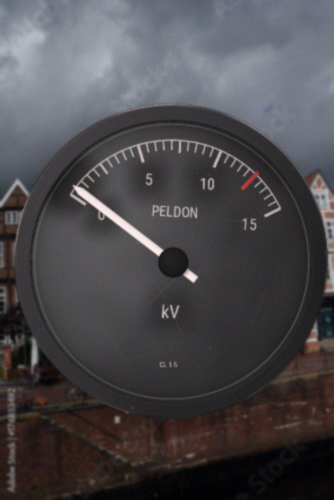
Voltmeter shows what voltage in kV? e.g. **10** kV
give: **0.5** kV
